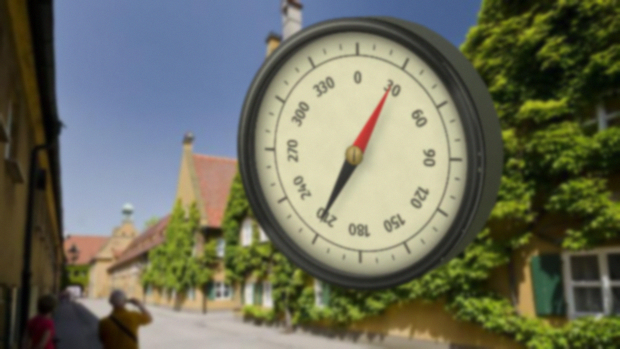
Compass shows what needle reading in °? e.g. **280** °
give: **30** °
